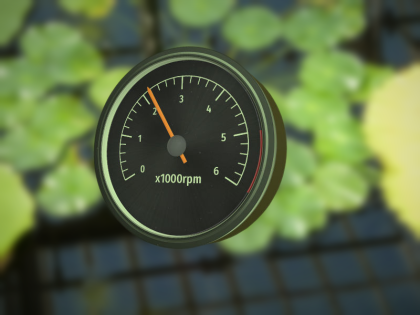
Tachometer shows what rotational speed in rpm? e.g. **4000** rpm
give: **2200** rpm
